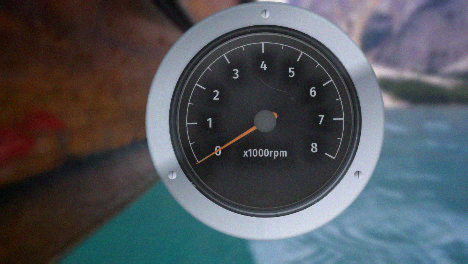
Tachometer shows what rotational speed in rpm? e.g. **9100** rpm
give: **0** rpm
